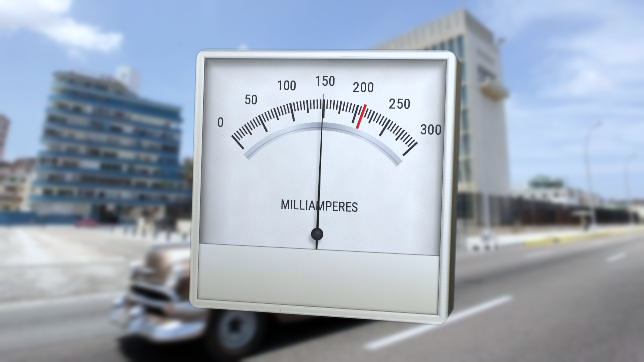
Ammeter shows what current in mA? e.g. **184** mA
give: **150** mA
